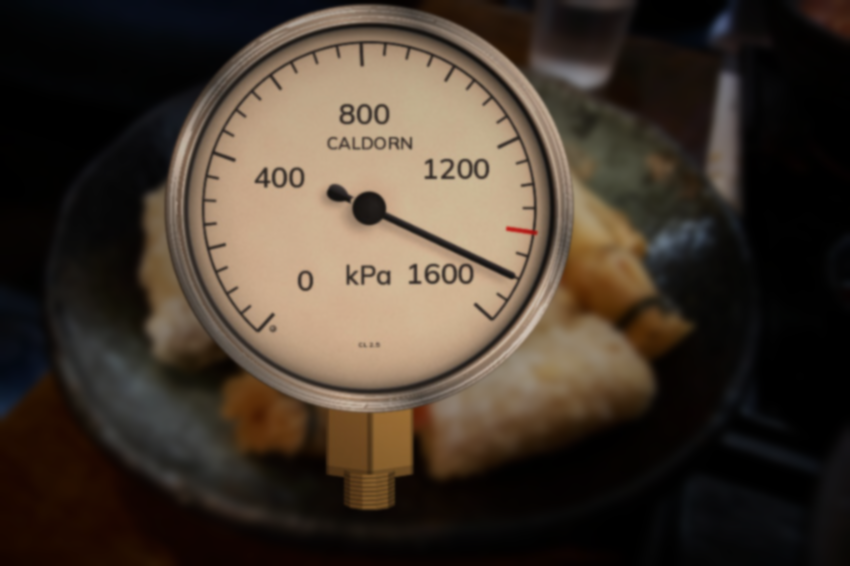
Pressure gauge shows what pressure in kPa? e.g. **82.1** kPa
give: **1500** kPa
